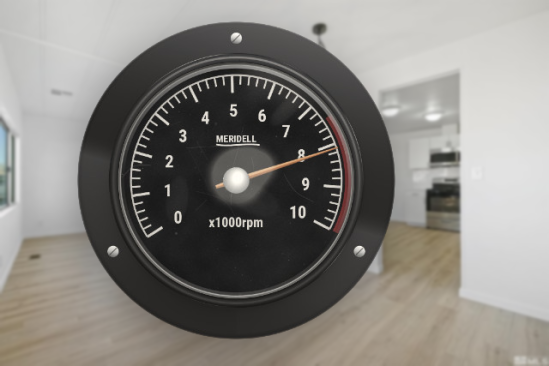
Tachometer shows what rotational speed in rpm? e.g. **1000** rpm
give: **8100** rpm
